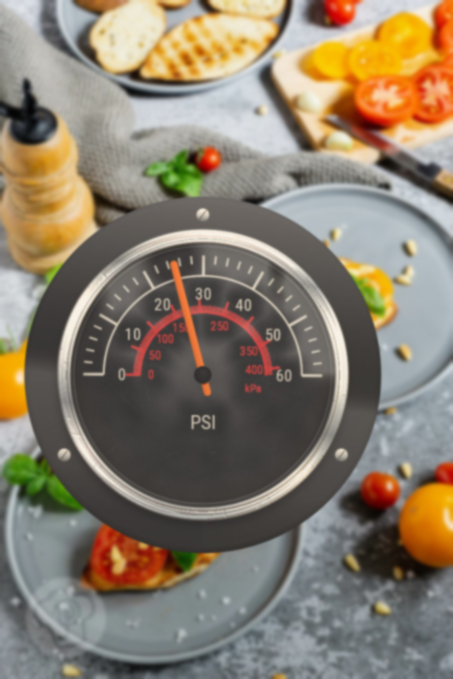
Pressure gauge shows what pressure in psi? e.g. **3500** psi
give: **25** psi
